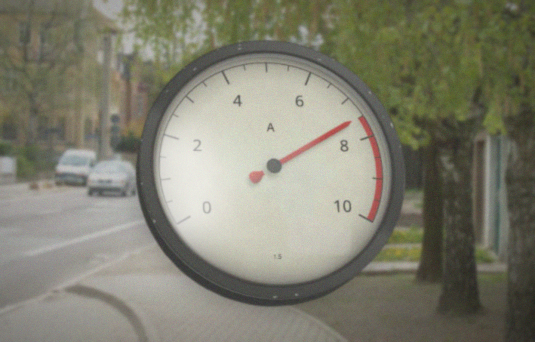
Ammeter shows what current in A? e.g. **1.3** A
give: **7.5** A
